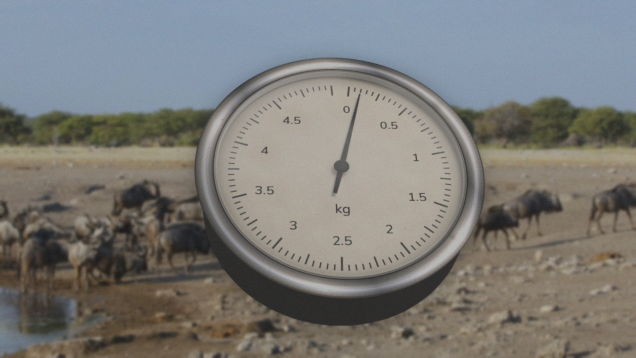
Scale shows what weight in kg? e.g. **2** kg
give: **0.1** kg
